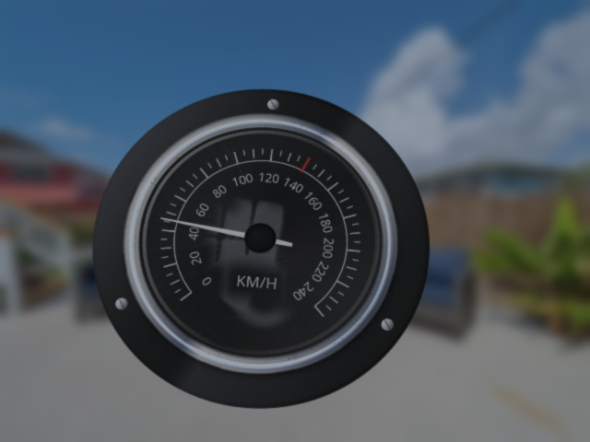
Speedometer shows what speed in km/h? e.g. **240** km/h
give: **45** km/h
